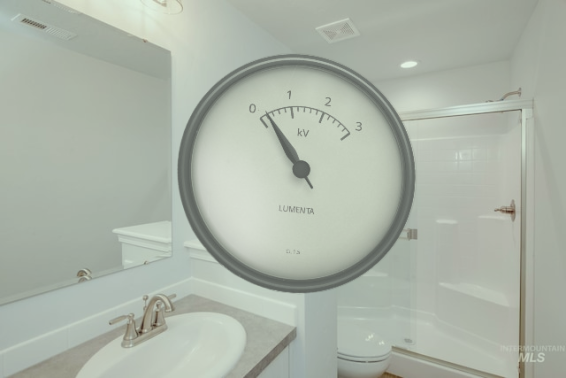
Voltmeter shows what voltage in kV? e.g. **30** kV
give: **0.2** kV
